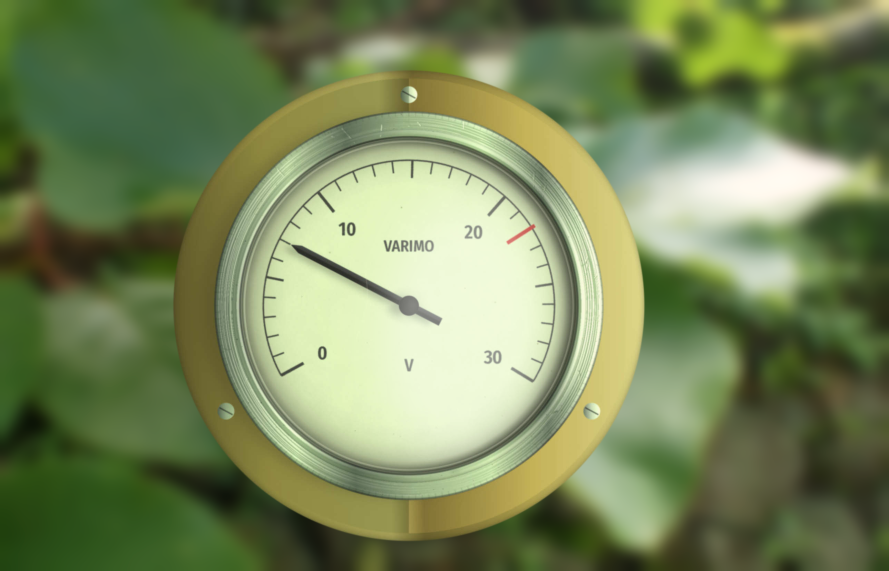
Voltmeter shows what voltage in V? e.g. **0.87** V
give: **7** V
